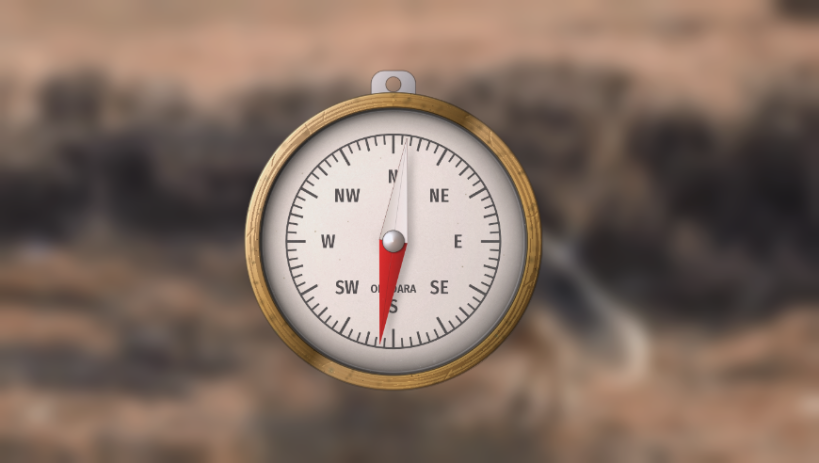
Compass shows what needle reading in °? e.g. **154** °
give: **187.5** °
